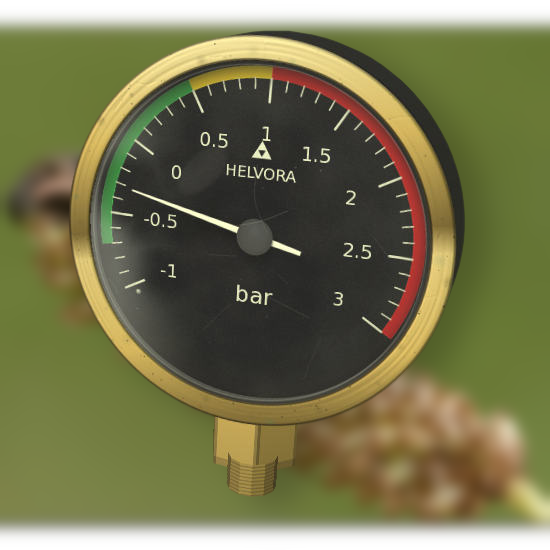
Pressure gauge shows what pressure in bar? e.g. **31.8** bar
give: **-0.3** bar
